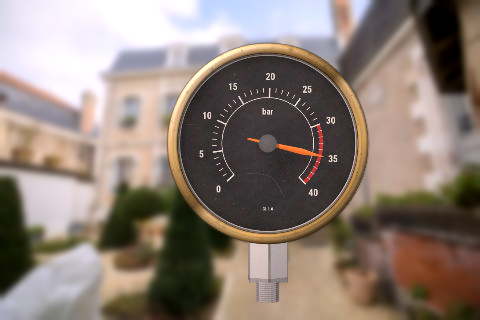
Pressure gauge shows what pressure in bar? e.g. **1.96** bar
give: **35** bar
